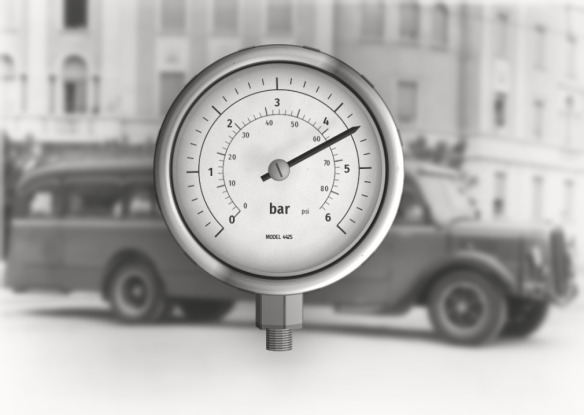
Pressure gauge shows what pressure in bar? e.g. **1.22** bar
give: **4.4** bar
